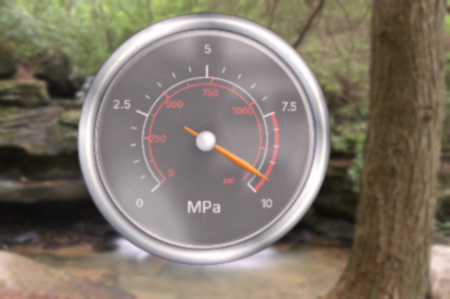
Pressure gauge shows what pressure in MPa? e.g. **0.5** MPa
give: **9.5** MPa
